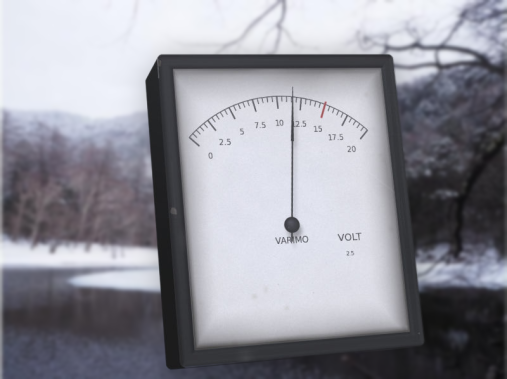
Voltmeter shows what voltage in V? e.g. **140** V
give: **11.5** V
